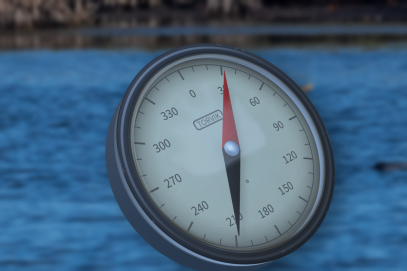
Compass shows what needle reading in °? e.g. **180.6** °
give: **30** °
